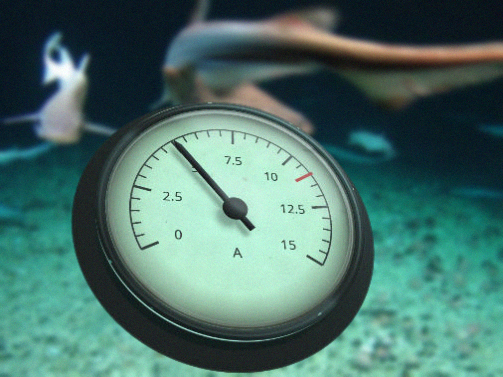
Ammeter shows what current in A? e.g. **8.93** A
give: **5** A
